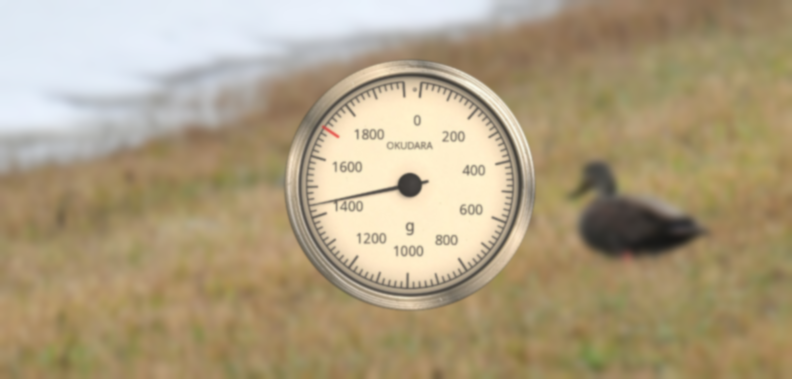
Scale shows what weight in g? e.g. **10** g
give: **1440** g
